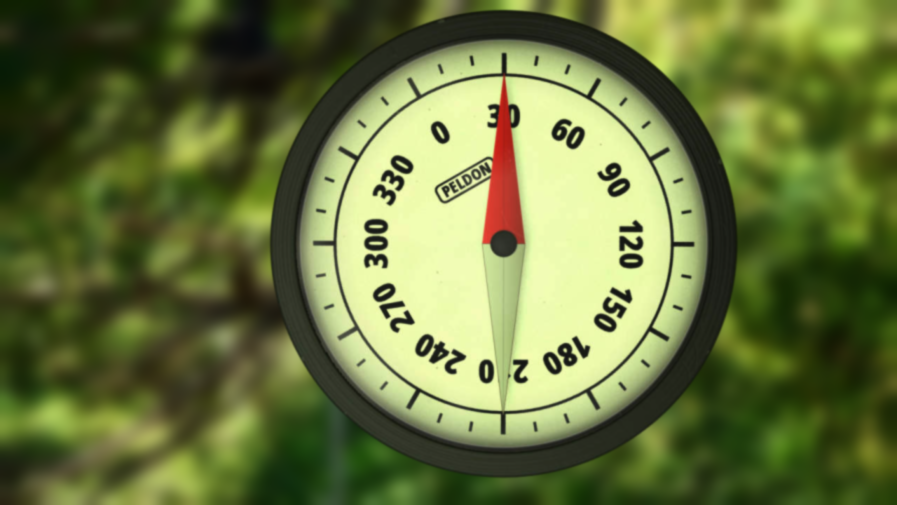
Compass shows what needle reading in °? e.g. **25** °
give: **30** °
